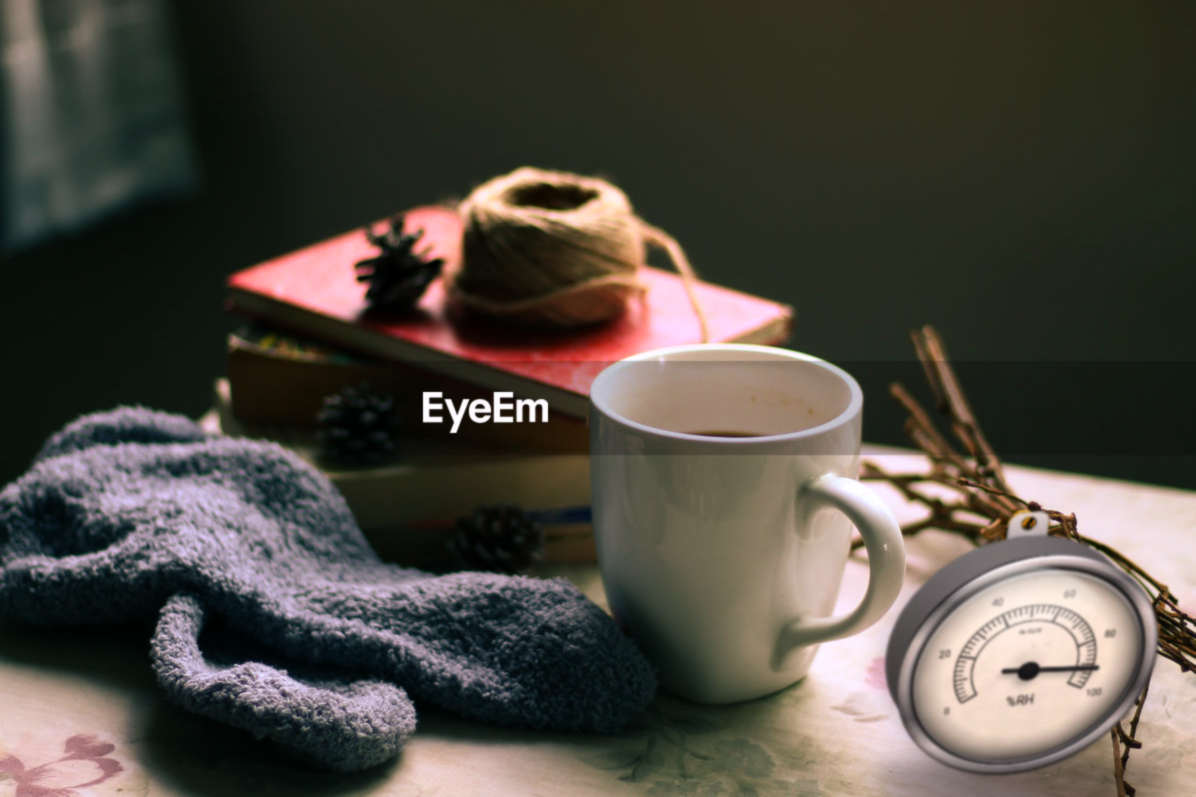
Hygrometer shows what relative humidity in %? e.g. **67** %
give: **90** %
